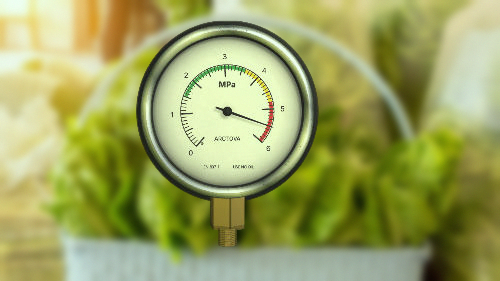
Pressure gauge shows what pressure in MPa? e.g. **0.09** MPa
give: **5.5** MPa
